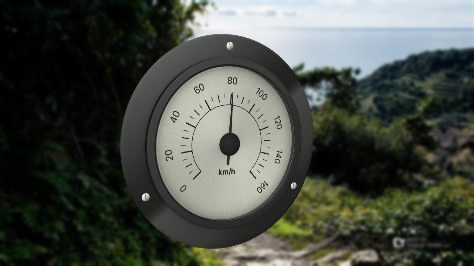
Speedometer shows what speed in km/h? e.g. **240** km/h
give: **80** km/h
